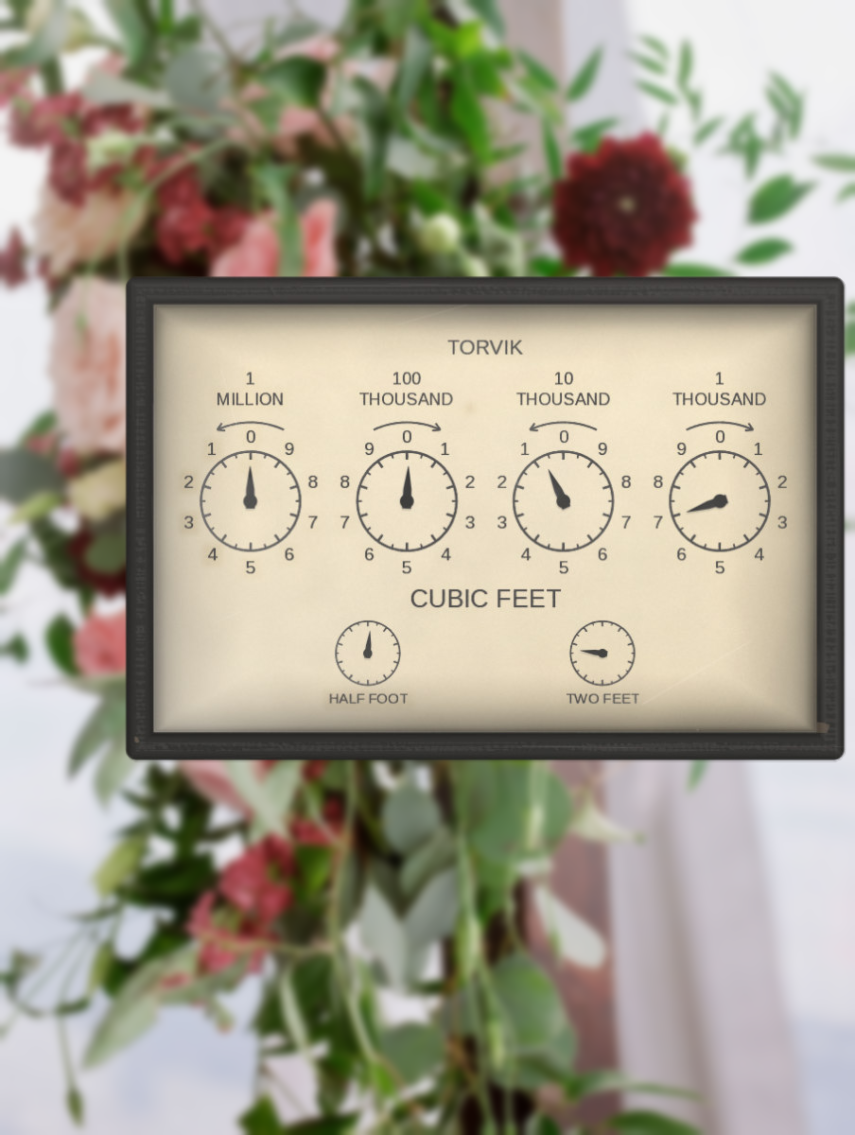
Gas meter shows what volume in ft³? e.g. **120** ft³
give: **700** ft³
